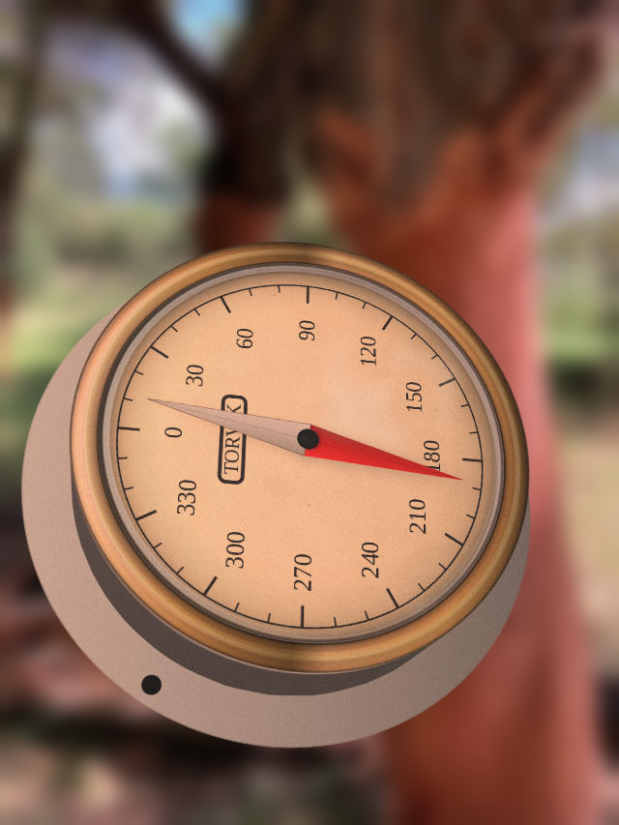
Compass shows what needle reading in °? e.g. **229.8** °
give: **190** °
